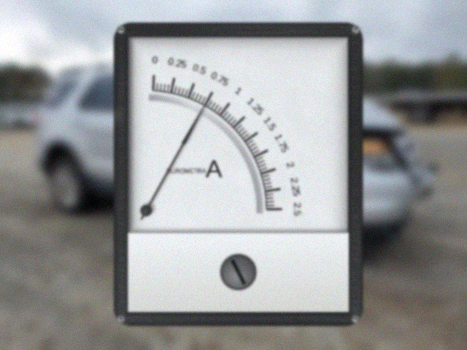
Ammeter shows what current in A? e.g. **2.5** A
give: **0.75** A
